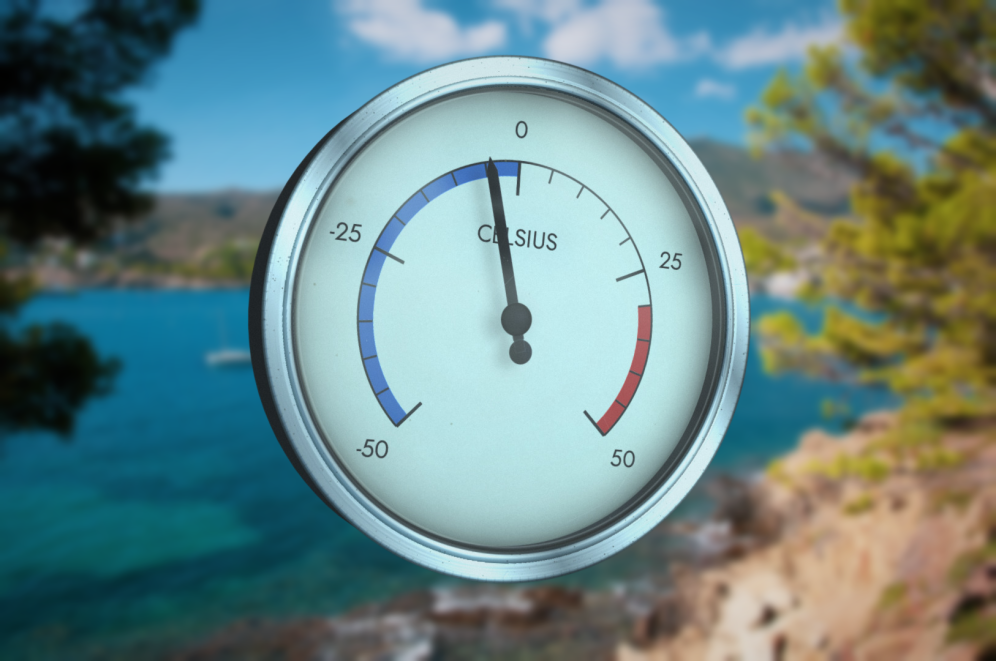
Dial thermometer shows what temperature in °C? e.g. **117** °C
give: **-5** °C
